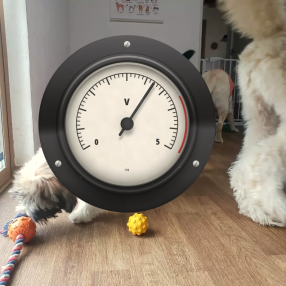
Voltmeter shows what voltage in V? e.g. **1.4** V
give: **3.2** V
